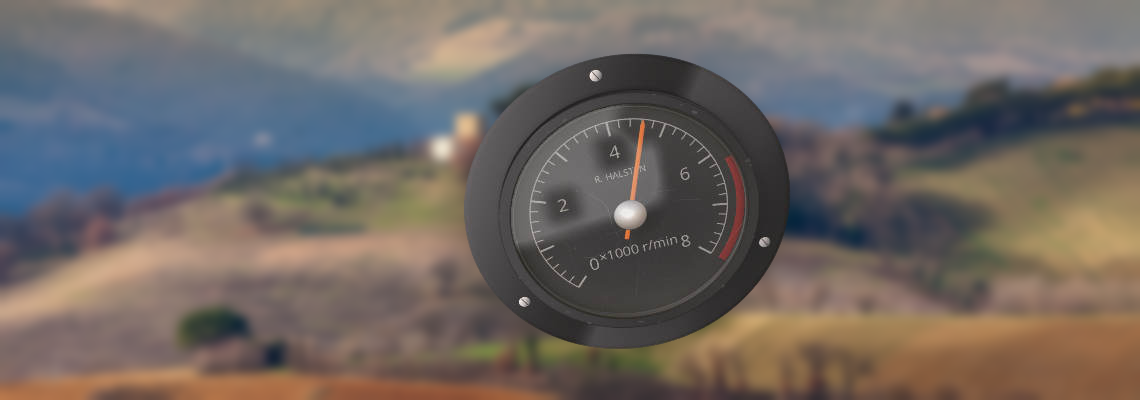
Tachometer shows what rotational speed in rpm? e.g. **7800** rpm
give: **4600** rpm
